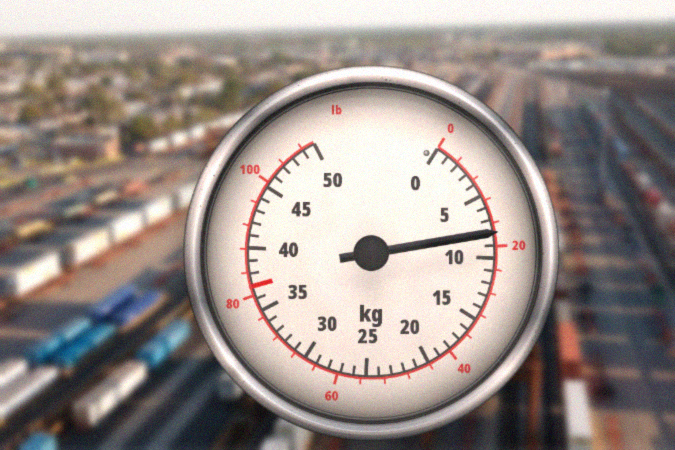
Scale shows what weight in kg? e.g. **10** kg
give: **8** kg
